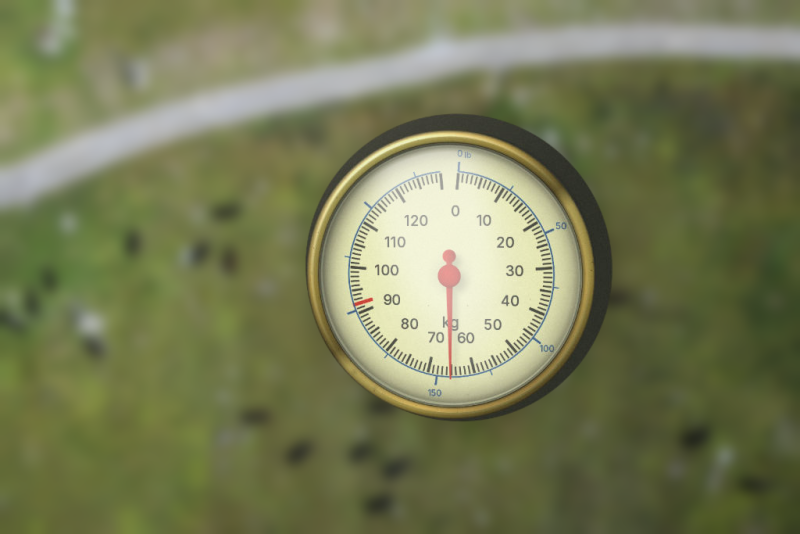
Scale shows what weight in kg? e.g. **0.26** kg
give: **65** kg
